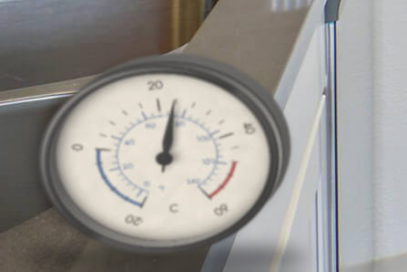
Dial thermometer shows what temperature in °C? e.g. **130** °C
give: **24** °C
